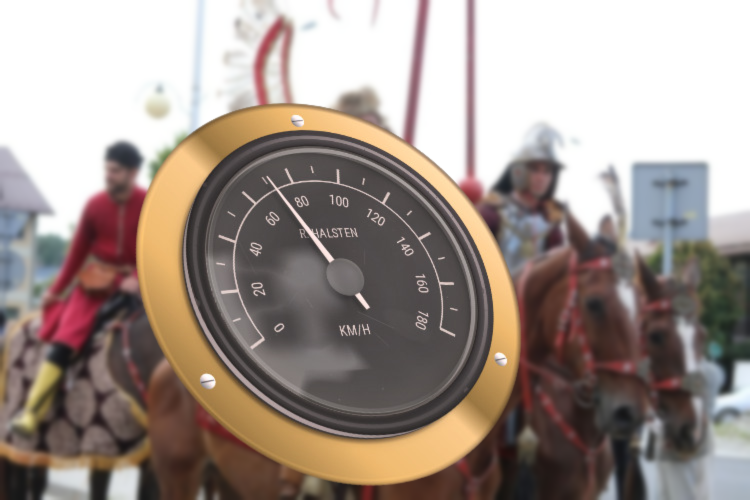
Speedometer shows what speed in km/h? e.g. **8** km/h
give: **70** km/h
